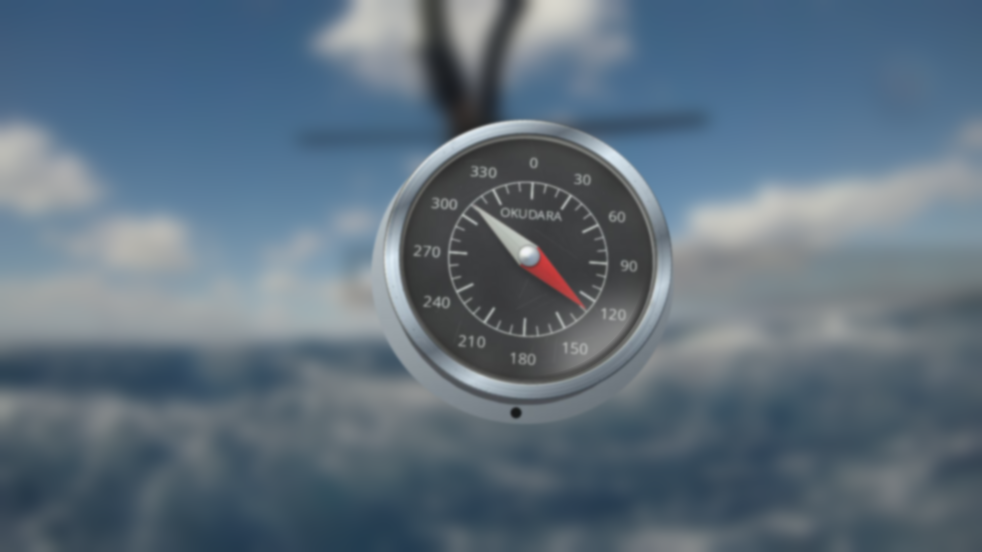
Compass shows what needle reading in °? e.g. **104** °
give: **130** °
